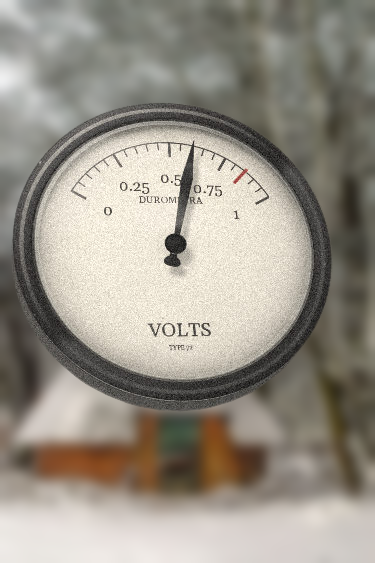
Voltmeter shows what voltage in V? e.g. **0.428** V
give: **0.6** V
